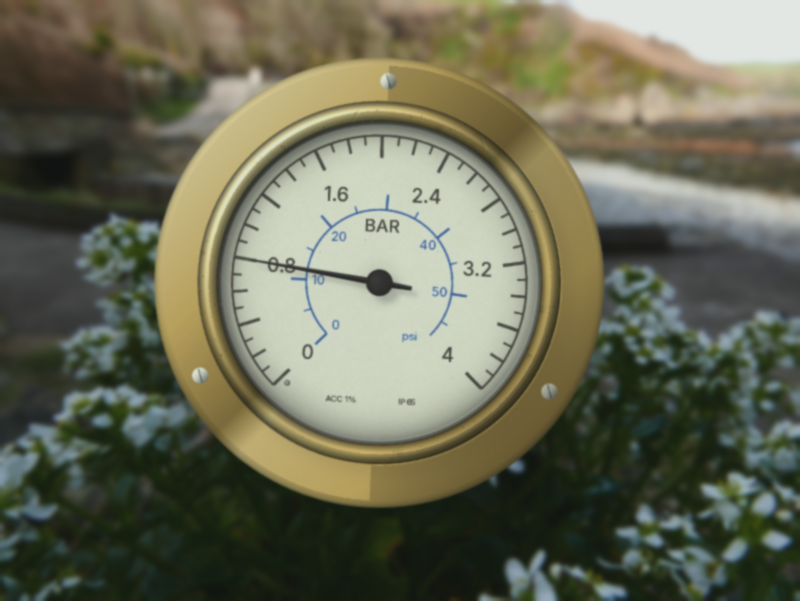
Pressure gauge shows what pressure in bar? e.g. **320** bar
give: **0.8** bar
